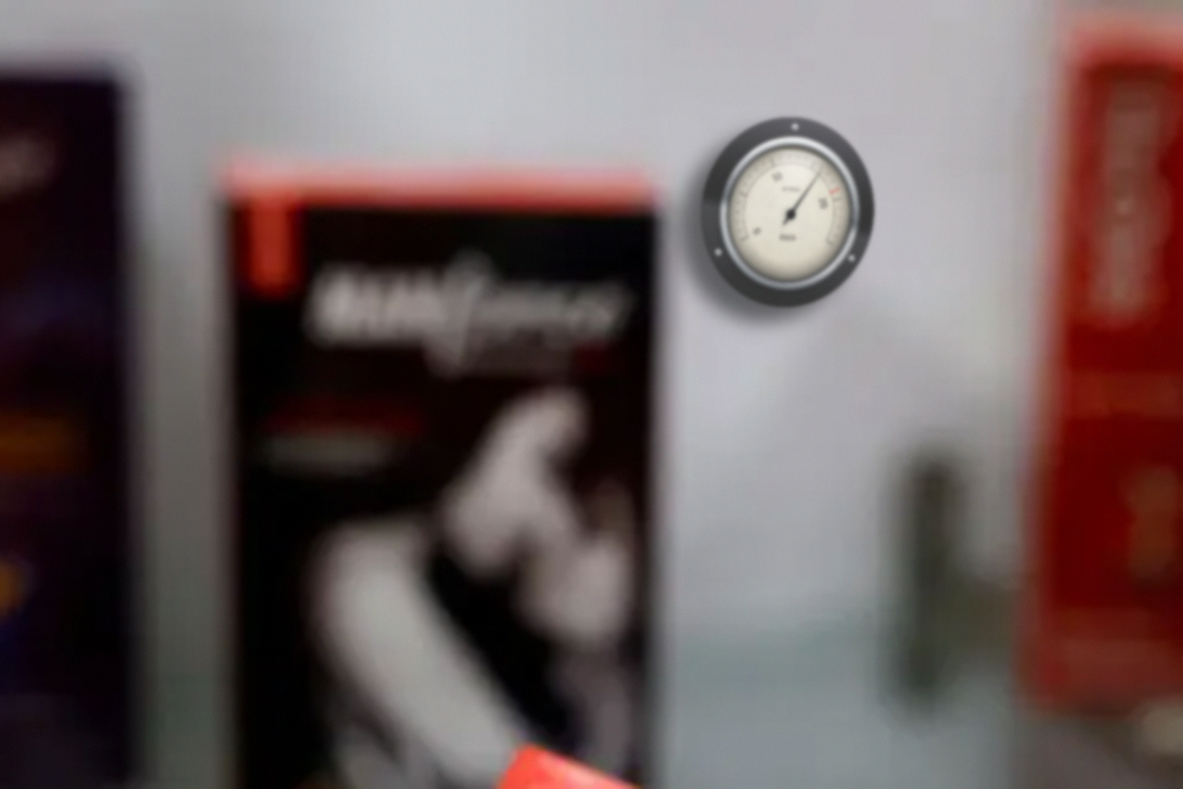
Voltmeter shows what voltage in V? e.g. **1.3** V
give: **16** V
